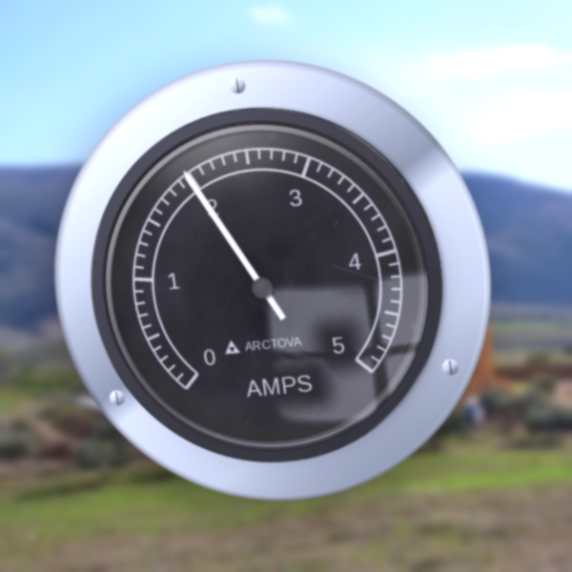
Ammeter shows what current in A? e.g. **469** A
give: **2** A
